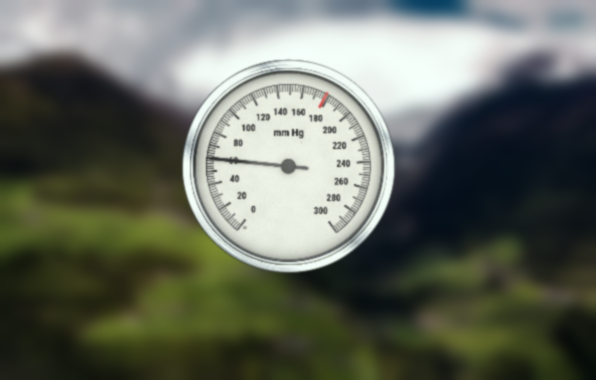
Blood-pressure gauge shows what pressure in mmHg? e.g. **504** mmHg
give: **60** mmHg
